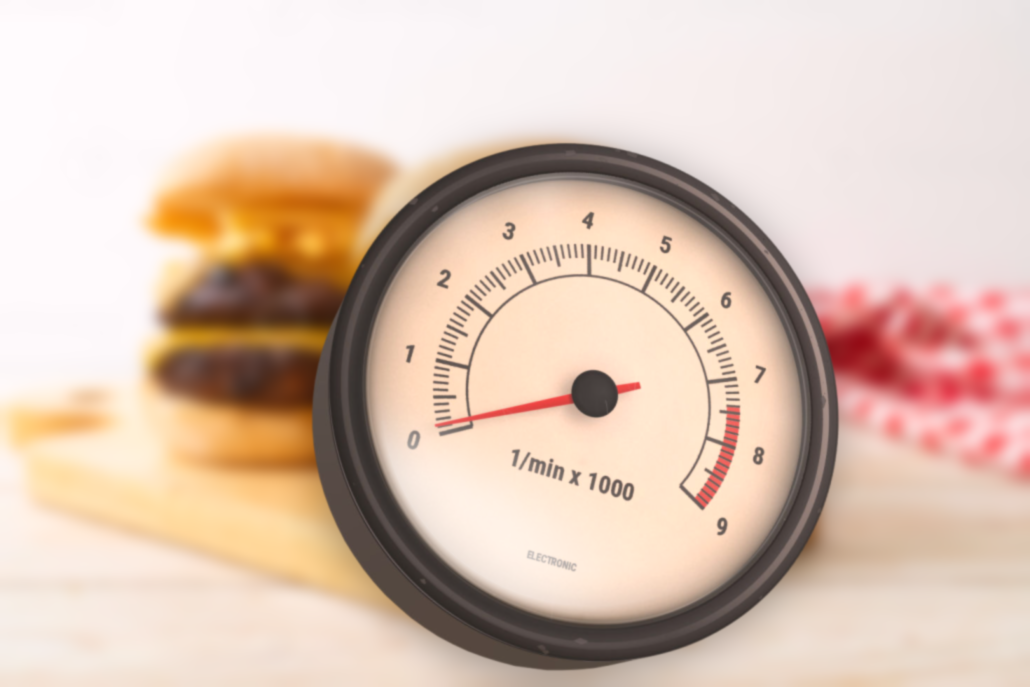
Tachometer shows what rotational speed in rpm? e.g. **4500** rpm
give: **100** rpm
